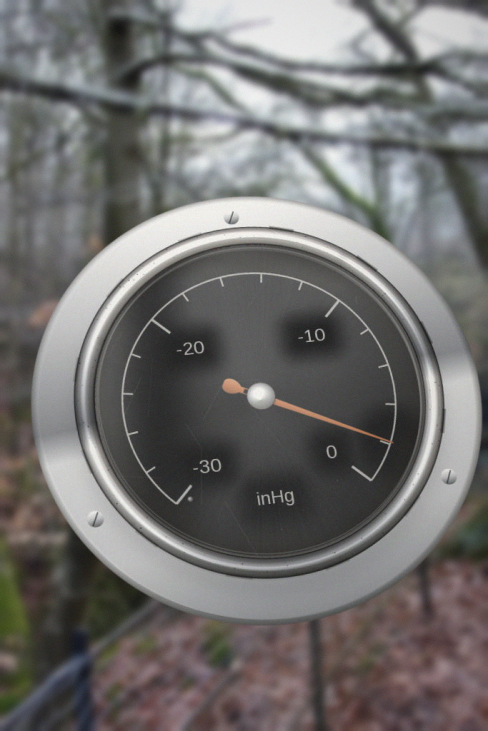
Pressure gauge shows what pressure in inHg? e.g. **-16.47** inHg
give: **-2** inHg
